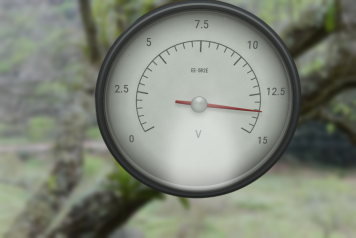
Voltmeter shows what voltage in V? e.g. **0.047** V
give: **13.5** V
